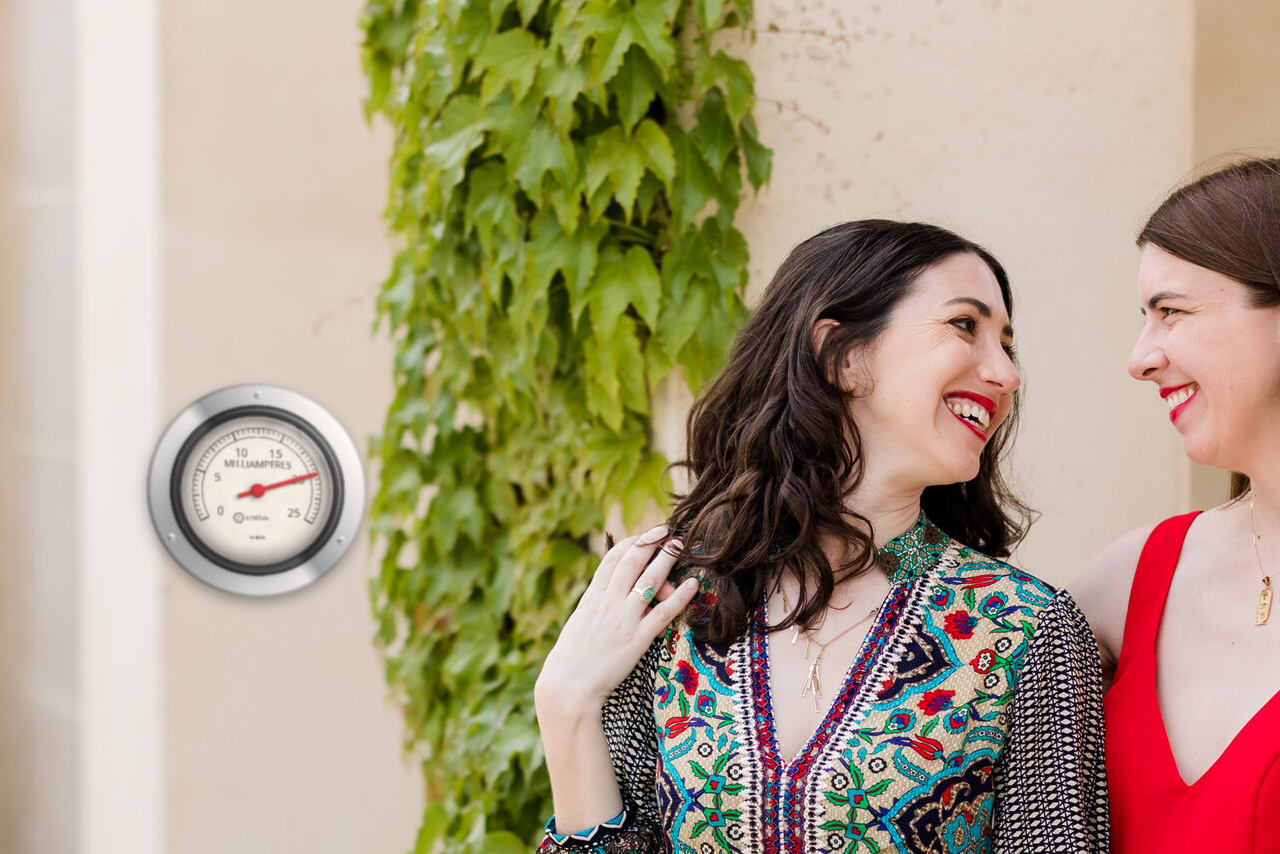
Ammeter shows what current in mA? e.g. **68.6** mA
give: **20** mA
